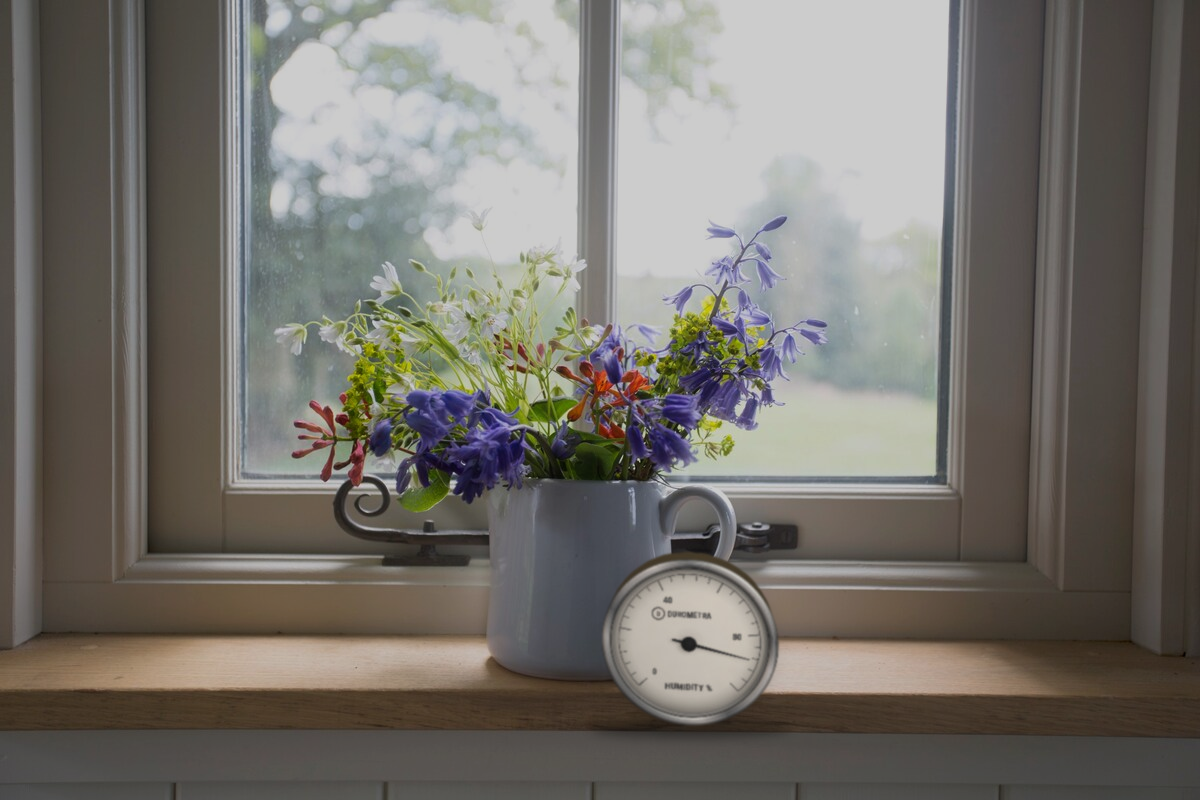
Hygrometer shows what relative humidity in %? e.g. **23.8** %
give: **88** %
